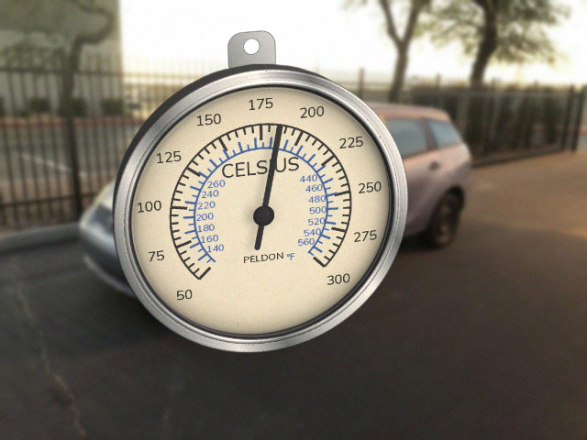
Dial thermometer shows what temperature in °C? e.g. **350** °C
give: **185** °C
